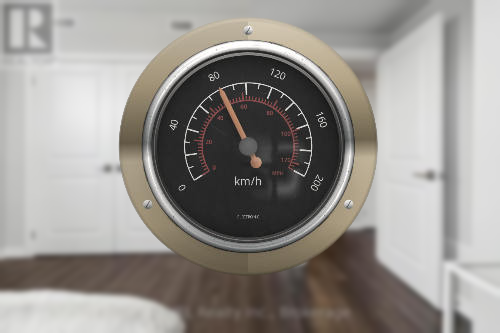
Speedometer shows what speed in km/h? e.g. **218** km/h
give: **80** km/h
